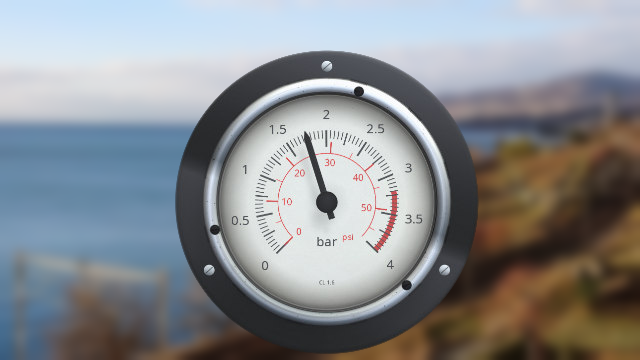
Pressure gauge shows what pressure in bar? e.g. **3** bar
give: **1.75** bar
